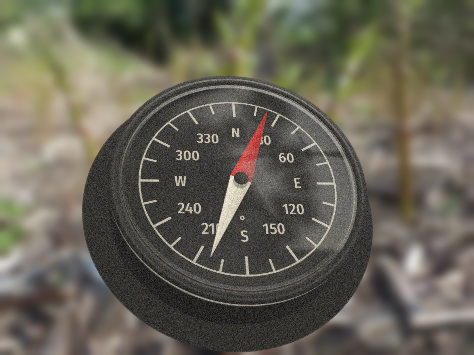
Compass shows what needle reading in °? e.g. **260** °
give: **22.5** °
